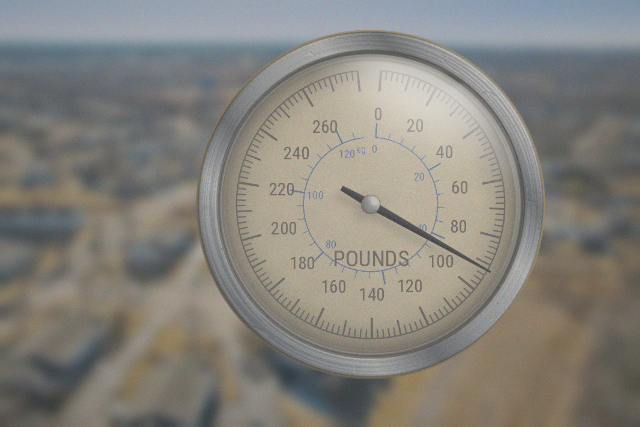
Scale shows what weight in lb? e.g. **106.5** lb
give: **92** lb
